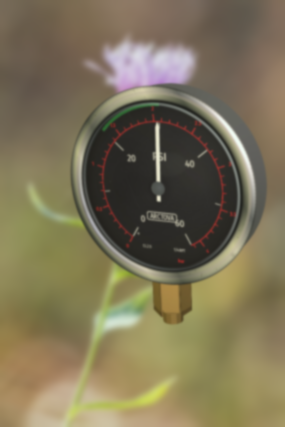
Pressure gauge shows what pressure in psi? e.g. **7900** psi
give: **30** psi
